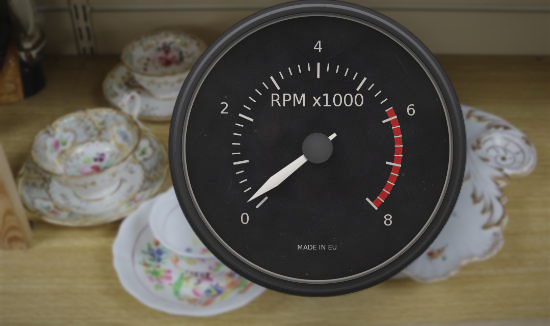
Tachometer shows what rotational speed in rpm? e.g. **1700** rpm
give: **200** rpm
